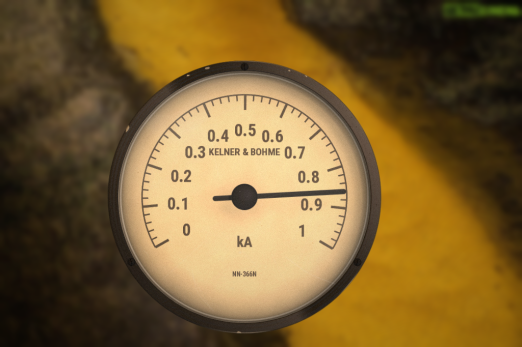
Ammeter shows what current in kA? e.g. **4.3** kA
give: **0.86** kA
